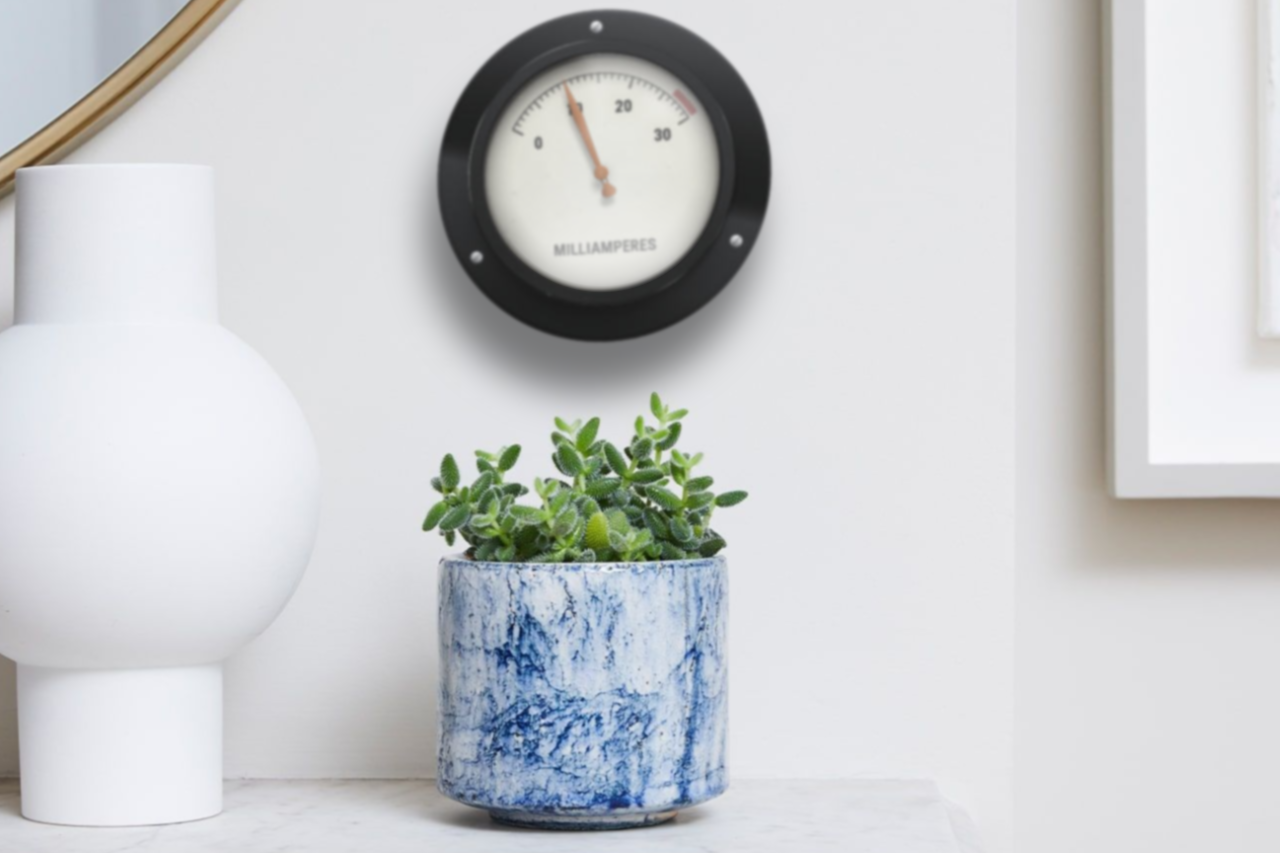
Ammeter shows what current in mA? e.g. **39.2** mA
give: **10** mA
